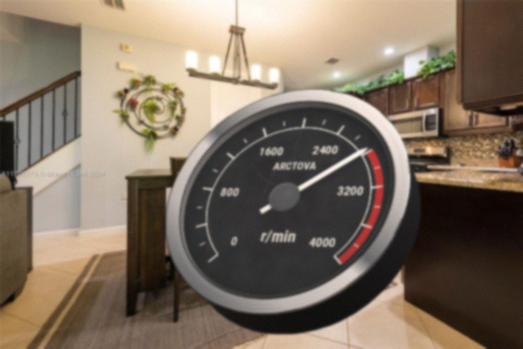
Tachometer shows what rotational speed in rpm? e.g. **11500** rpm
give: **2800** rpm
